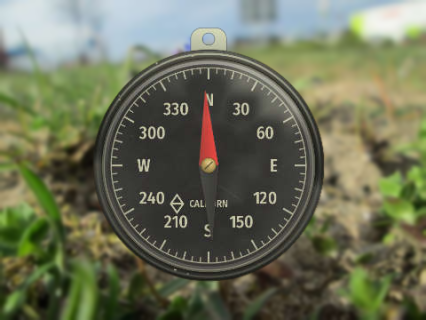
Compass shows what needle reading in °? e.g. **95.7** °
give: **357.5** °
